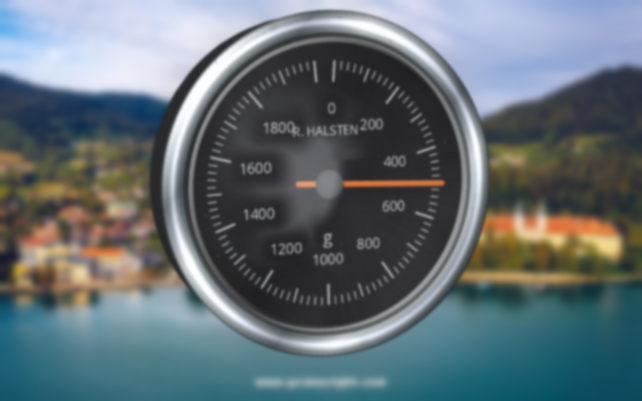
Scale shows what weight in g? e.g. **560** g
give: **500** g
